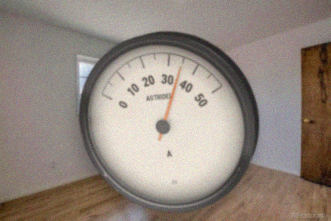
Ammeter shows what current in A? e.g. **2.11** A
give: **35** A
